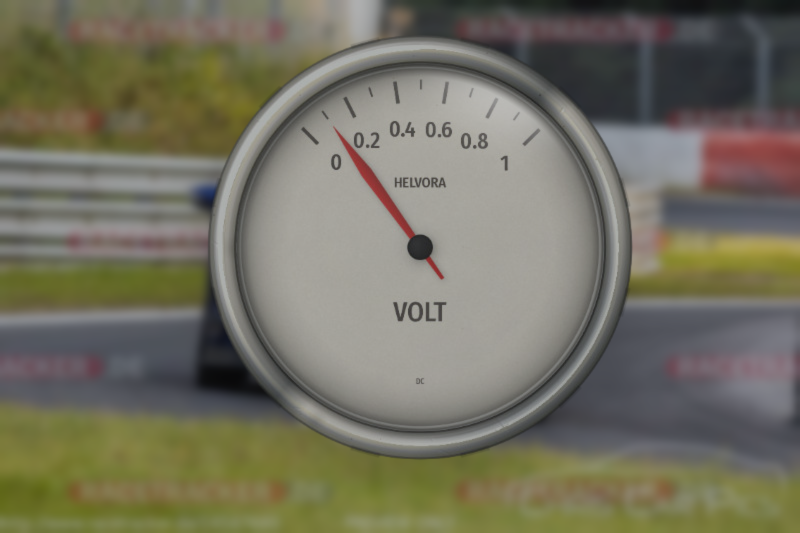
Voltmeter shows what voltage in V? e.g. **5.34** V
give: **0.1** V
